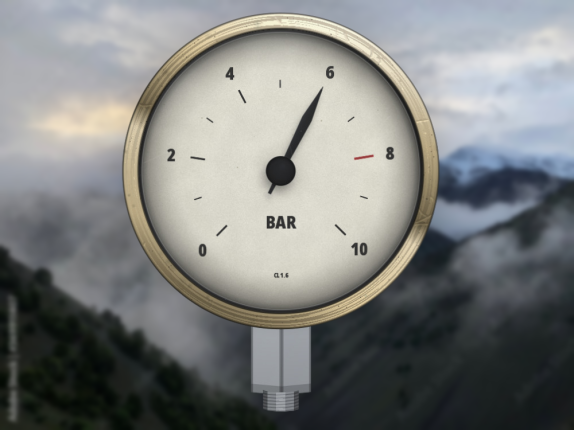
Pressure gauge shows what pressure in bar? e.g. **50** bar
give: **6** bar
